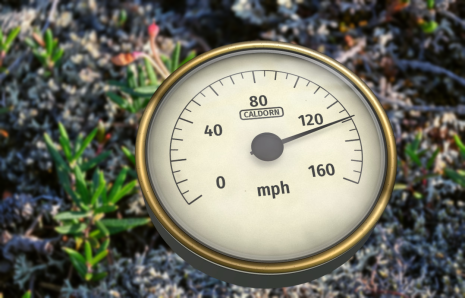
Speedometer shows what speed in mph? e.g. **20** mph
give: **130** mph
